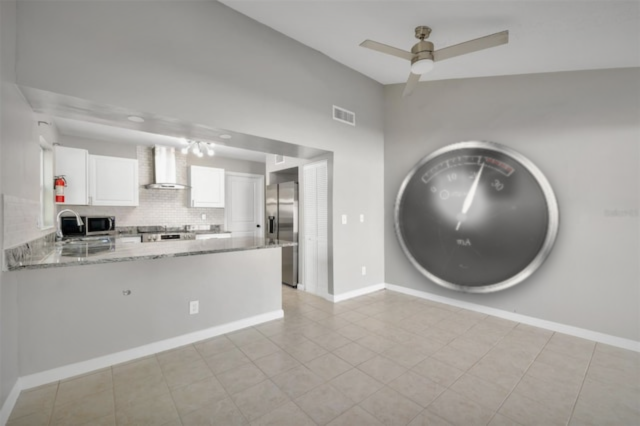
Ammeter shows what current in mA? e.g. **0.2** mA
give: **22** mA
